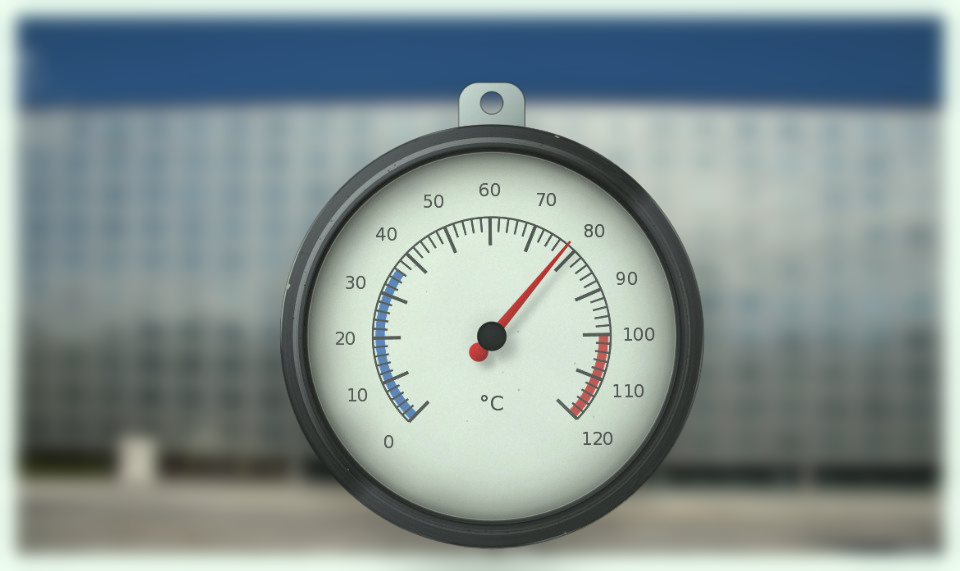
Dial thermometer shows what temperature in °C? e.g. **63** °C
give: **78** °C
